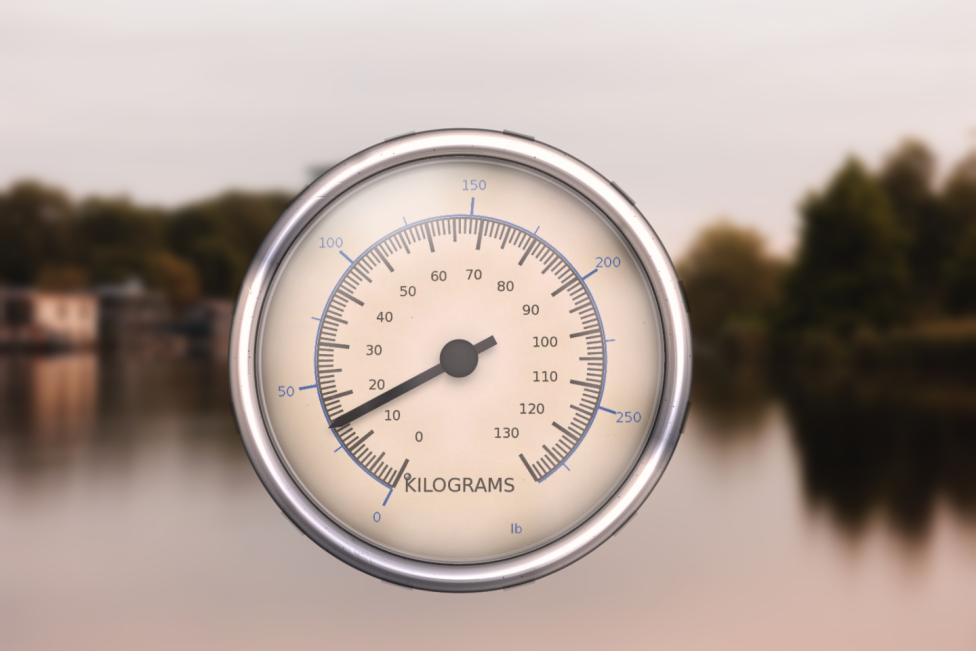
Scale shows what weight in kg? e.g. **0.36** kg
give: **15** kg
